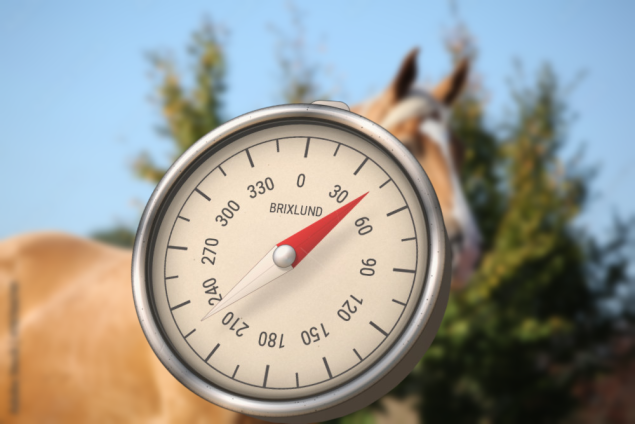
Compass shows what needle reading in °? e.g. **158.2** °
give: **45** °
